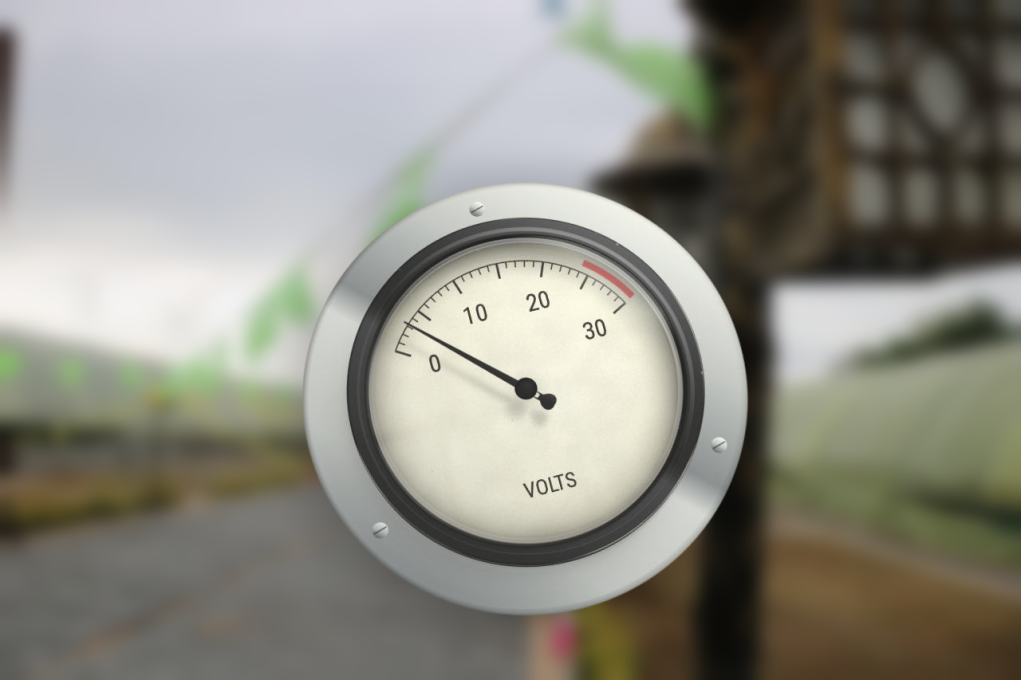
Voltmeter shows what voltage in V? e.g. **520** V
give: **3** V
